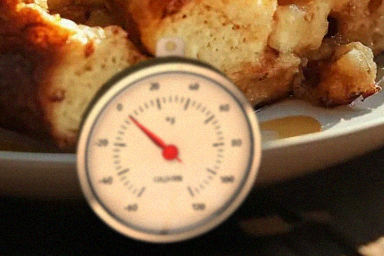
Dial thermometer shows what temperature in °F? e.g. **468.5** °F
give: **0** °F
